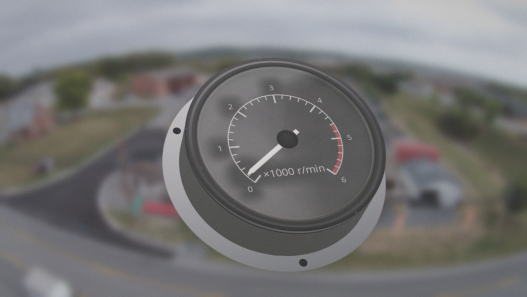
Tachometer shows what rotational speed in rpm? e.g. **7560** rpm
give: **200** rpm
